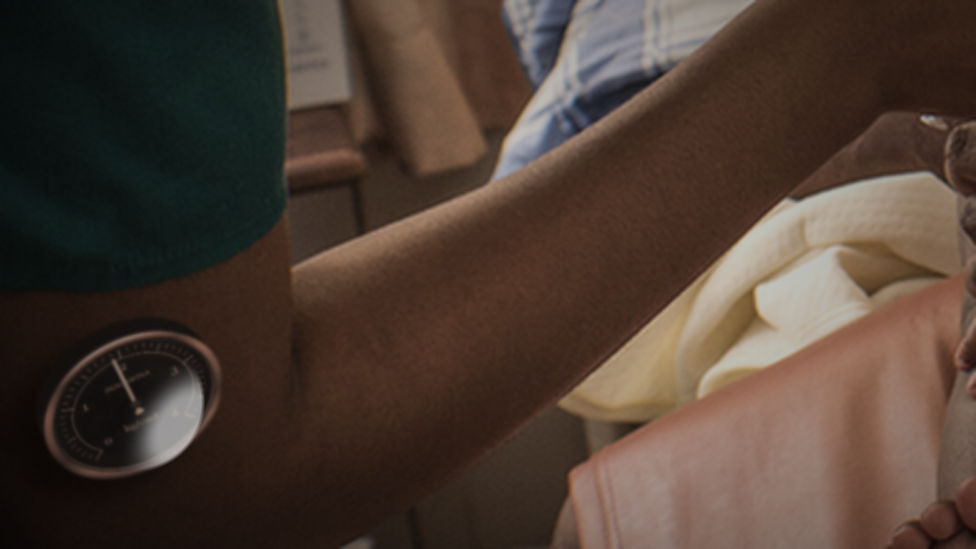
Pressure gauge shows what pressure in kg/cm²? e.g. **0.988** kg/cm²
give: **1.9** kg/cm²
